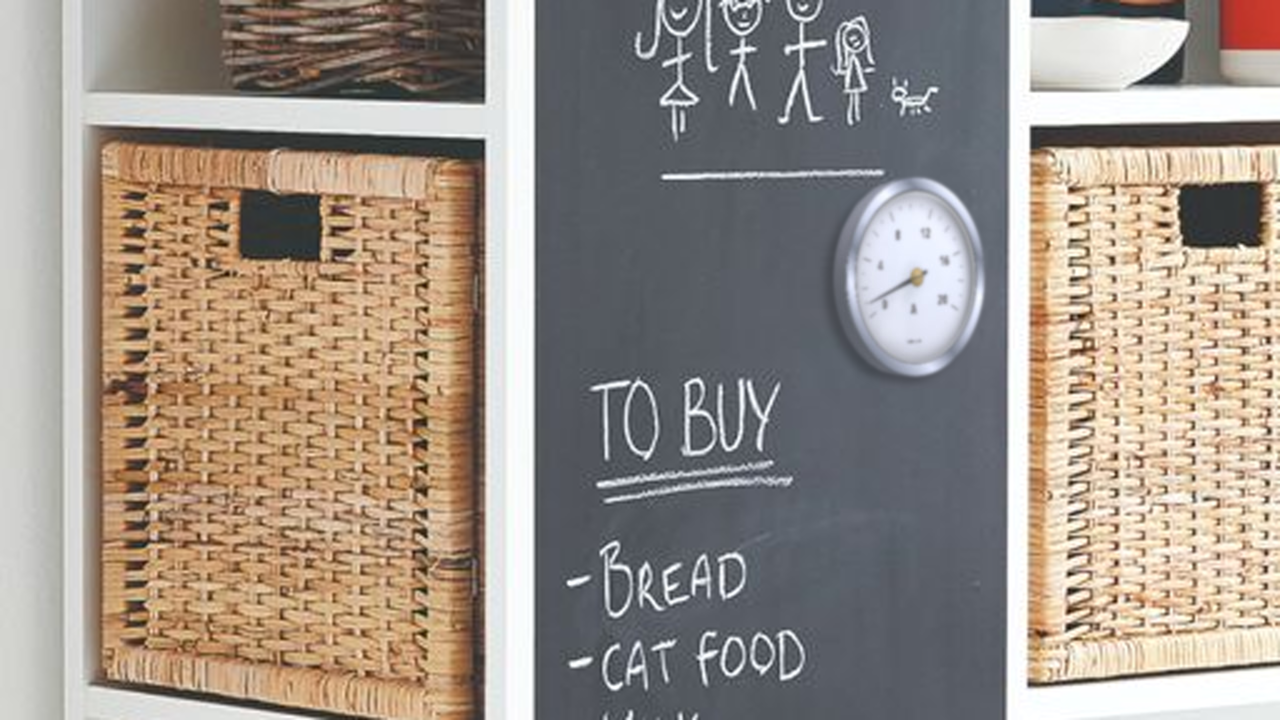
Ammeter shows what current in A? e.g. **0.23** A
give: **1** A
